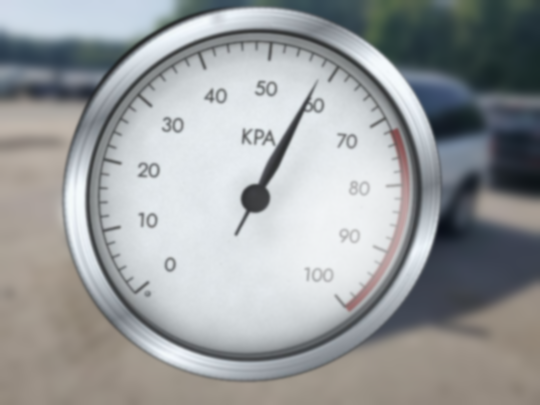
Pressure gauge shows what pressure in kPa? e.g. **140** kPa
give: **58** kPa
